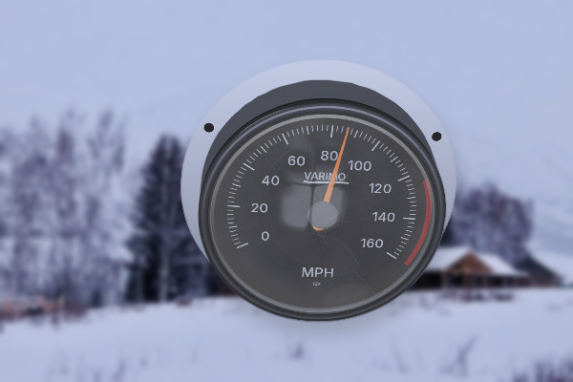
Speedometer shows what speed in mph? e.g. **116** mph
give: **86** mph
